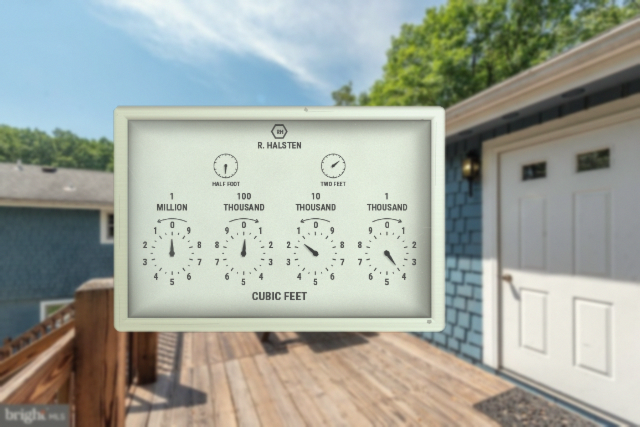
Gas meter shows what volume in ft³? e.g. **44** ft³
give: **1400** ft³
